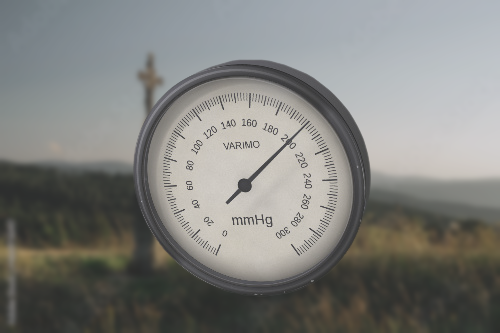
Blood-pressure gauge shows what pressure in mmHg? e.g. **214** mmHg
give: **200** mmHg
